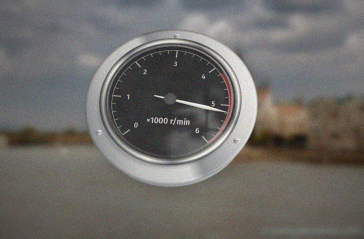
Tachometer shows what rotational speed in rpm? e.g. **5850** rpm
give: **5200** rpm
